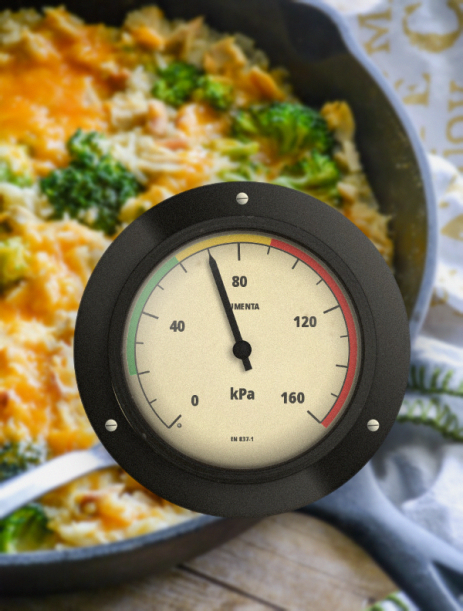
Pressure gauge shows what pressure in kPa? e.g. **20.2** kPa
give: **70** kPa
